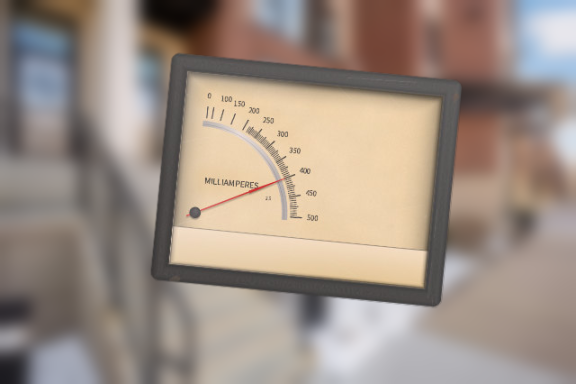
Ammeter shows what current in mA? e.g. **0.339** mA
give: **400** mA
